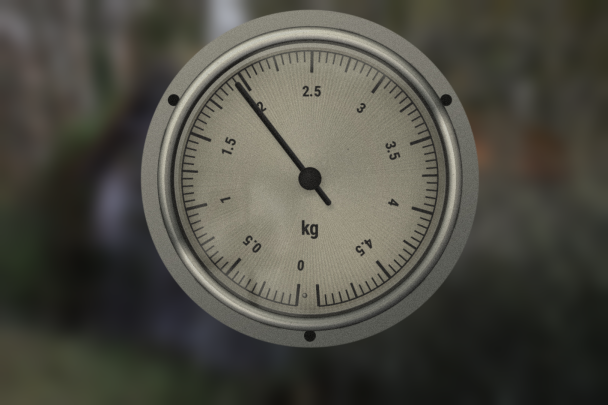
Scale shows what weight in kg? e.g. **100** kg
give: **1.95** kg
